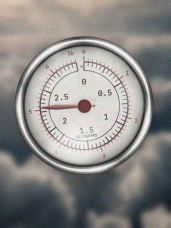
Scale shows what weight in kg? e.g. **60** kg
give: **2.3** kg
